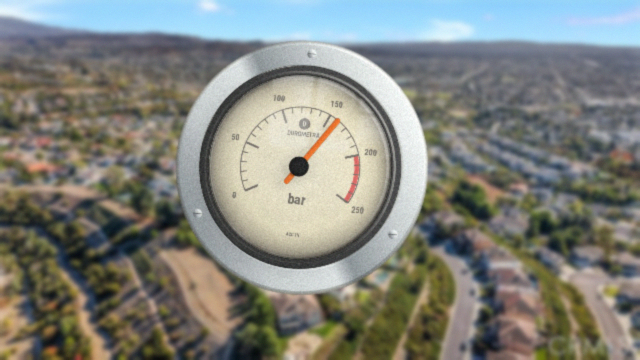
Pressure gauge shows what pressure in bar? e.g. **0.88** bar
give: **160** bar
